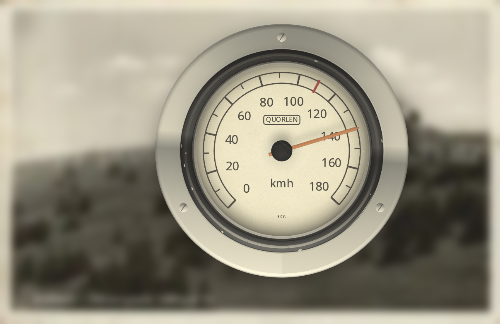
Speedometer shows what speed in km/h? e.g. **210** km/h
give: **140** km/h
